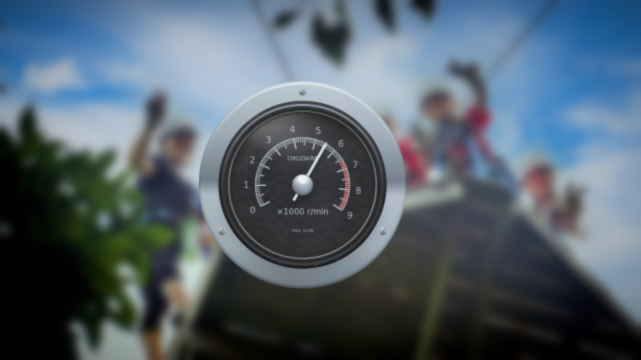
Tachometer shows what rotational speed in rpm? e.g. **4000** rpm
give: **5500** rpm
